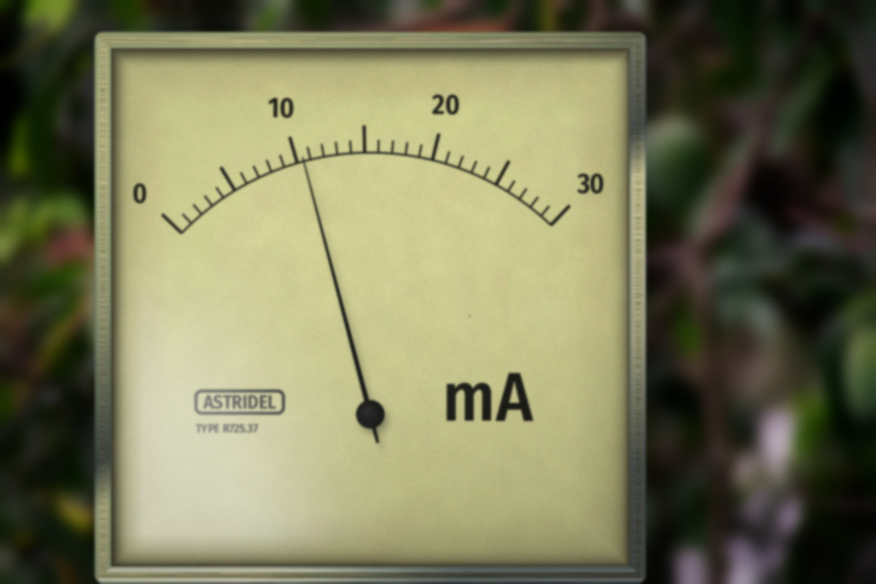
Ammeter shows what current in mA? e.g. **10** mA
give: **10.5** mA
